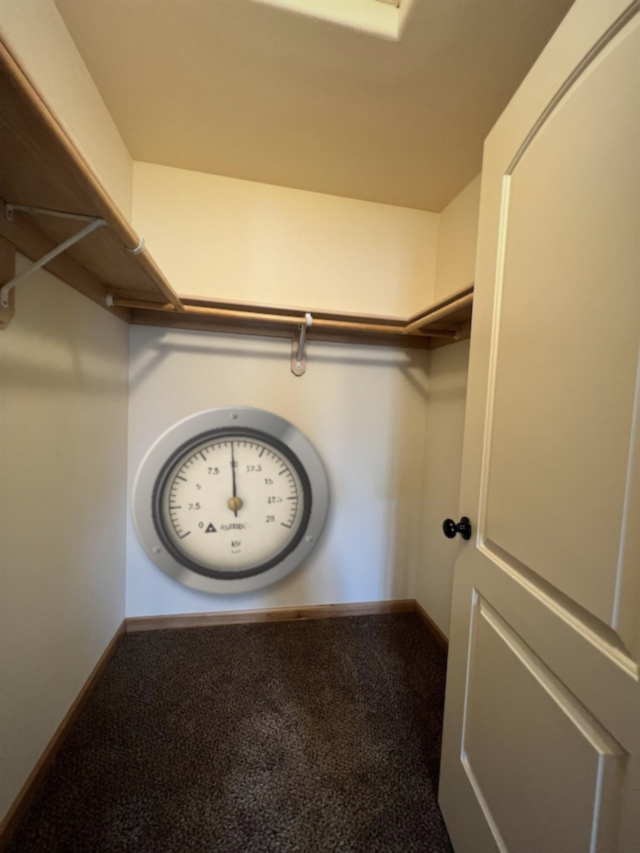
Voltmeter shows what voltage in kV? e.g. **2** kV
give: **10** kV
